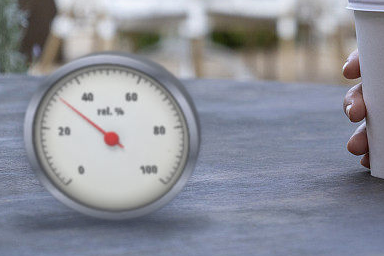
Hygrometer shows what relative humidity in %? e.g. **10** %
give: **32** %
